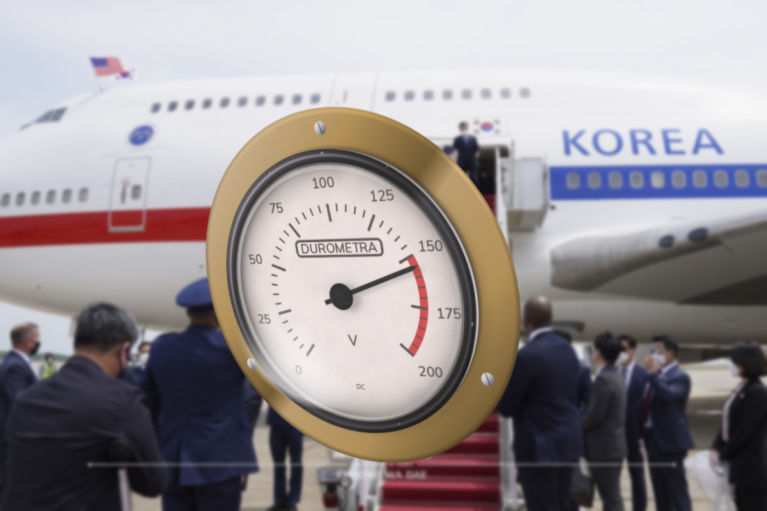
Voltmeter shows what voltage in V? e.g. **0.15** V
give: **155** V
